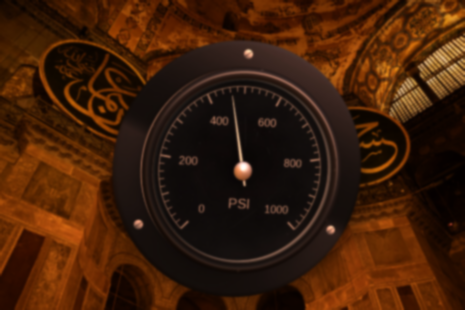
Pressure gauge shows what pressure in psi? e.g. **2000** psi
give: **460** psi
